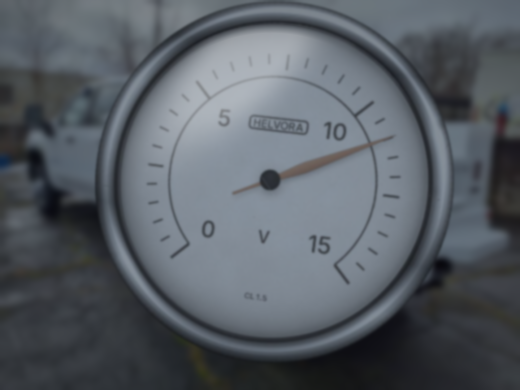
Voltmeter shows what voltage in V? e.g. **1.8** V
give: **11** V
